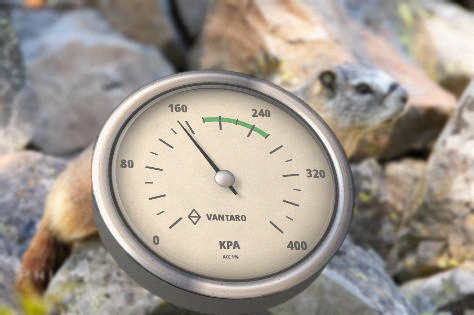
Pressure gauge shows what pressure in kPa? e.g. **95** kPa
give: **150** kPa
